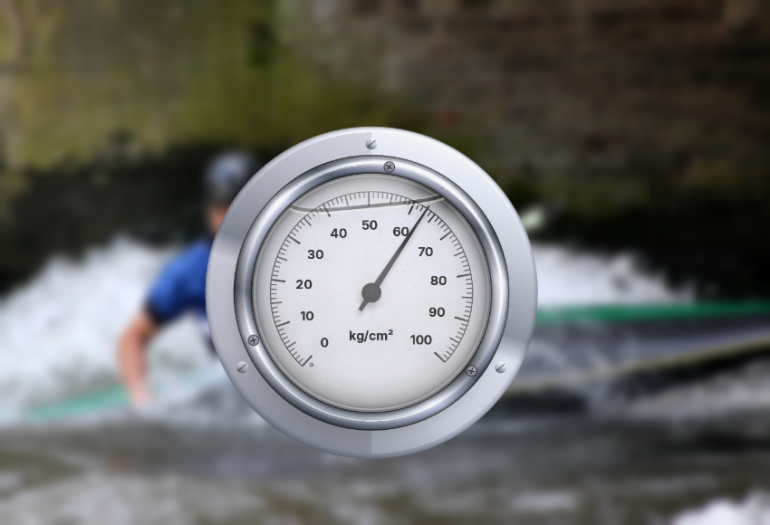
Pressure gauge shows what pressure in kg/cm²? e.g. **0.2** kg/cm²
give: **63** kg/cm²
